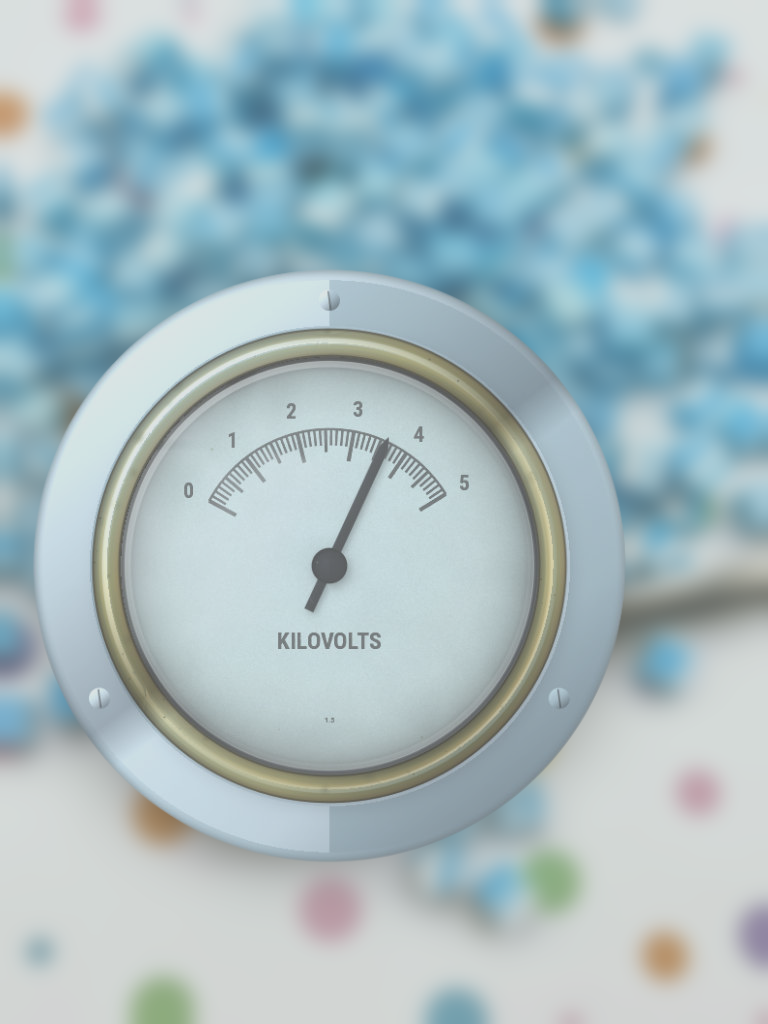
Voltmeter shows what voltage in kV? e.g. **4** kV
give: **3.6** kV
